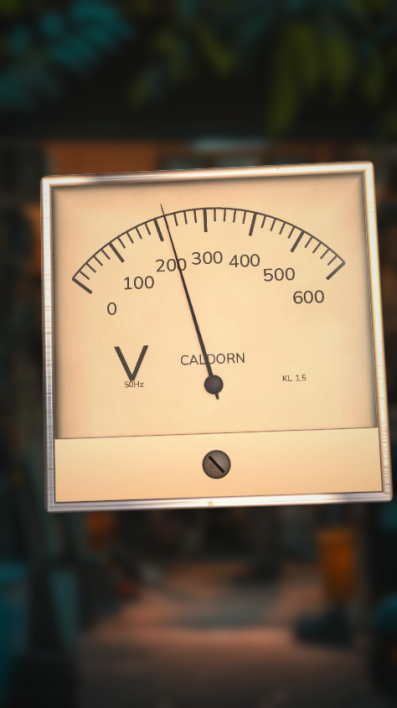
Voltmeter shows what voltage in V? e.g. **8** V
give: **220** V
